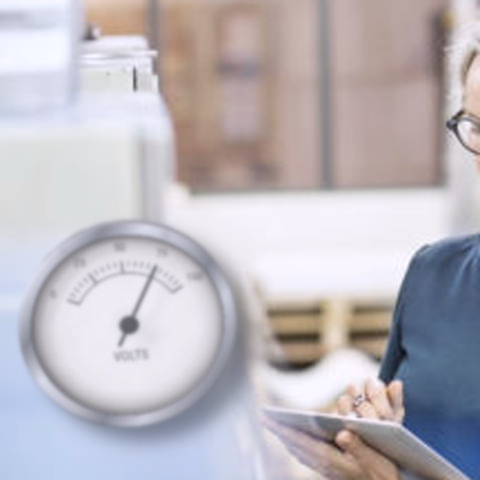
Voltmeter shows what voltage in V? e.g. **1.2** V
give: **75** V
